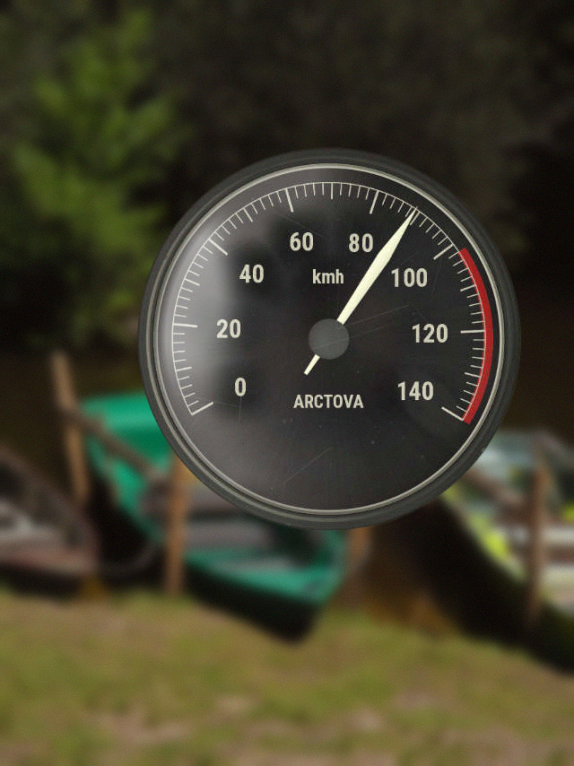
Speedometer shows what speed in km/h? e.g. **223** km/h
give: **89** km/h
